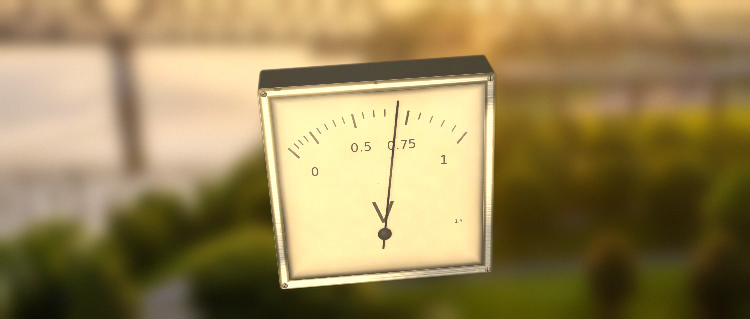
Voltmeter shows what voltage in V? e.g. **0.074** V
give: **0.7** V
